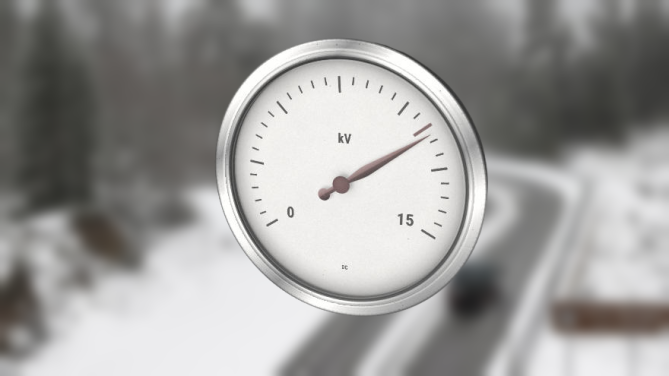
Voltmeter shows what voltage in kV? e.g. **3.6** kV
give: **11.25** kV
